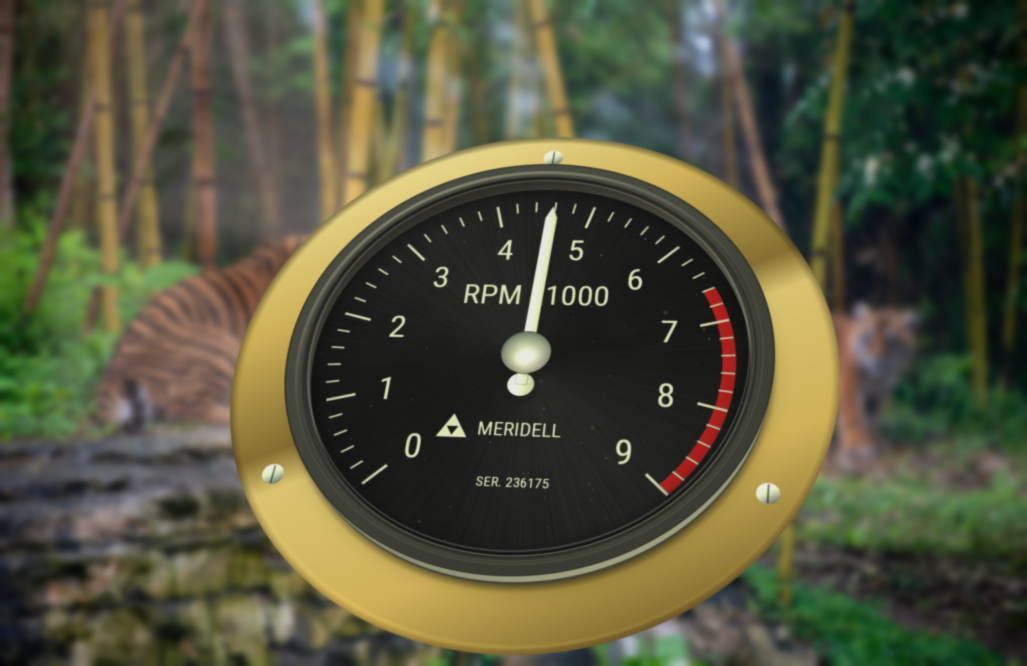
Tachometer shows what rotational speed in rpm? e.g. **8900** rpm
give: **4600** rpm
